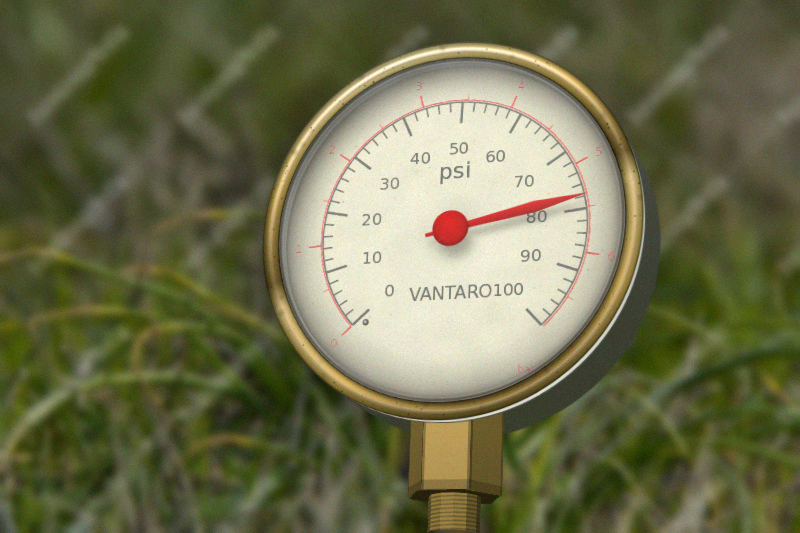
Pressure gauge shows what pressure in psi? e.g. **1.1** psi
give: **78** psi
